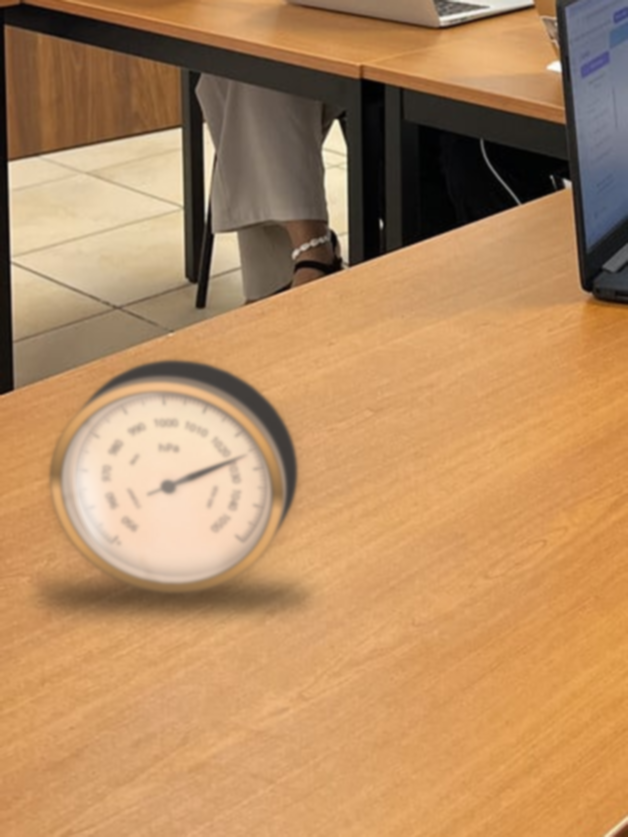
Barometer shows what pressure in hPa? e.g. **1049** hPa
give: **1025** hPa
